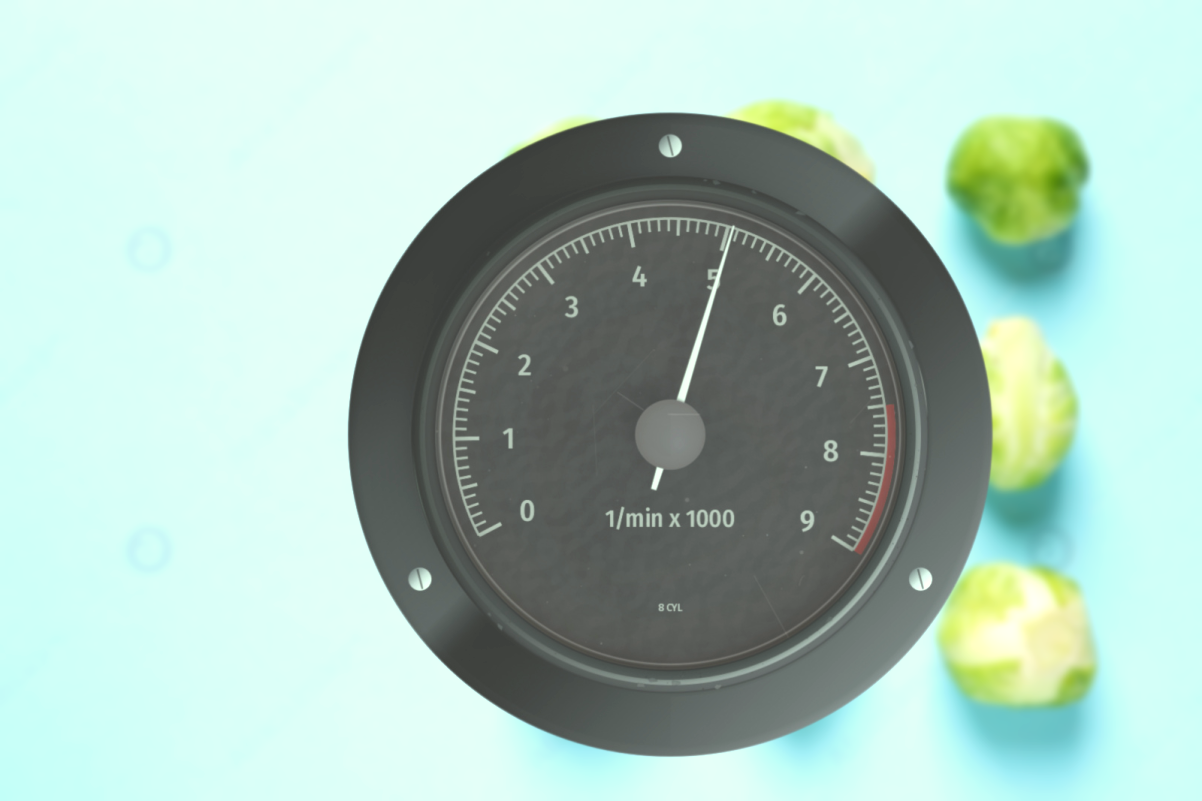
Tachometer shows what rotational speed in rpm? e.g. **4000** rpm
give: **5050** rpm
